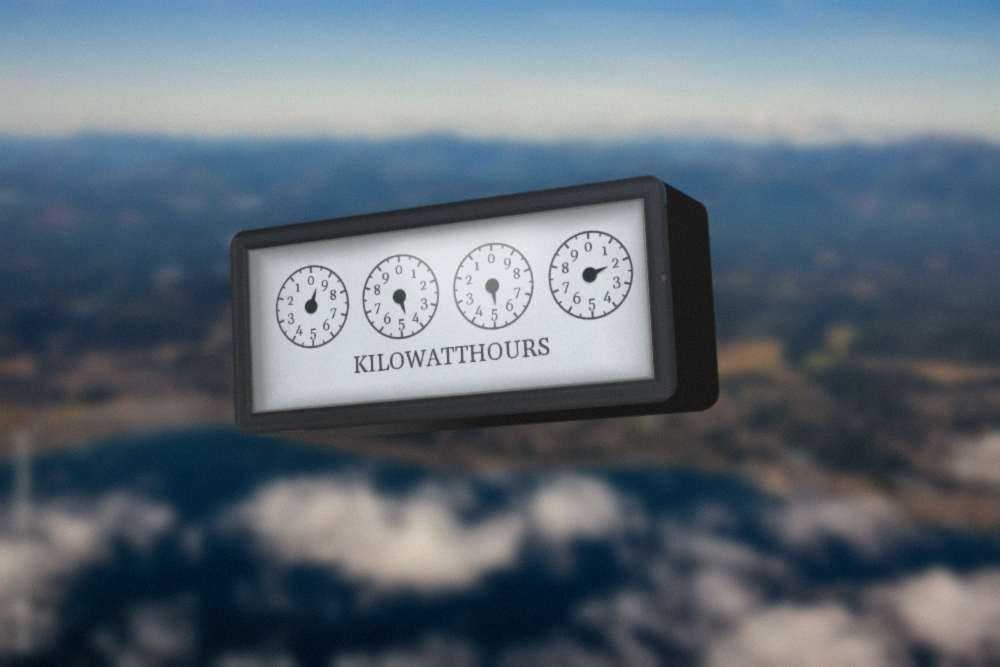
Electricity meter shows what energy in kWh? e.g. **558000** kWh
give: **9452** kWh
